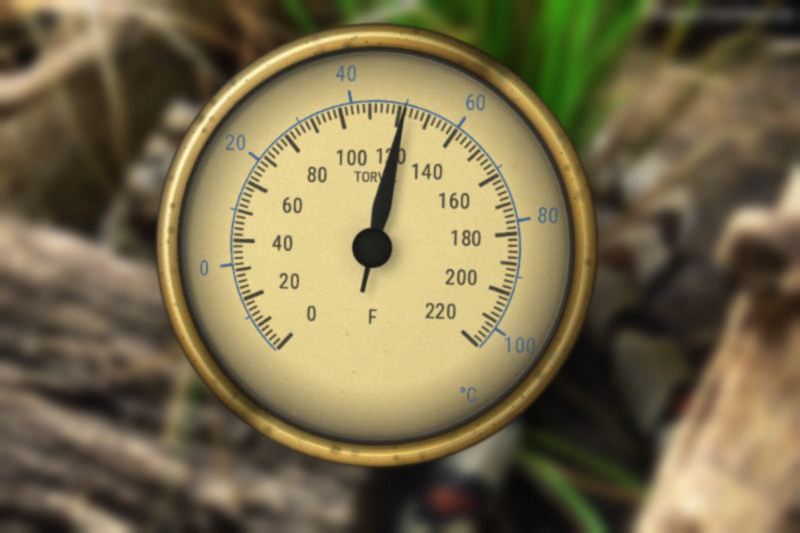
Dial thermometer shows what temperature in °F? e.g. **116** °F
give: **122** °F
